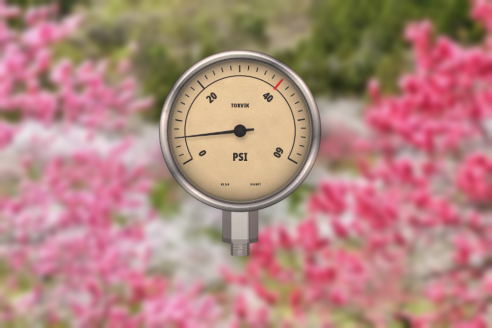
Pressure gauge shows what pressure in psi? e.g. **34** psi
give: **6** psi
